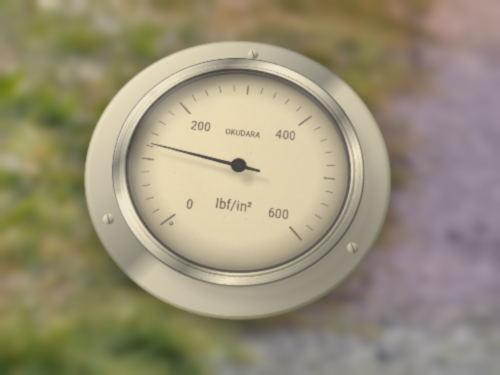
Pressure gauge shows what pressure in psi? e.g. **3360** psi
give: **120** psi
